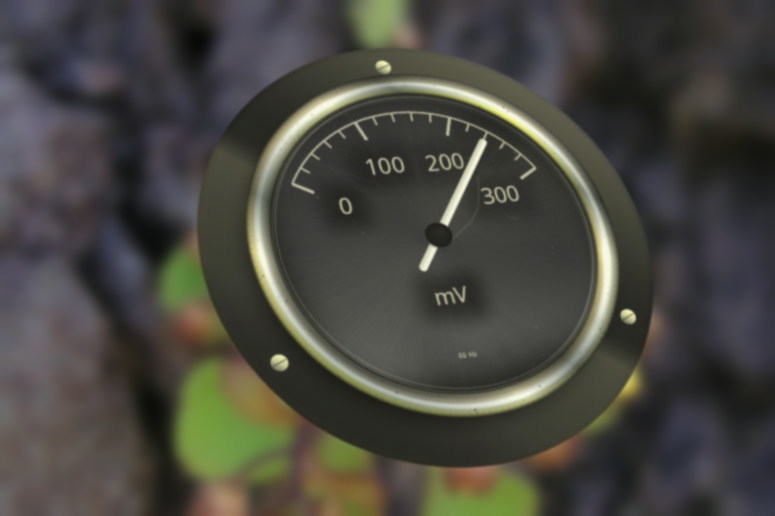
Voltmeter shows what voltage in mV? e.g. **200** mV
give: **240** mV
